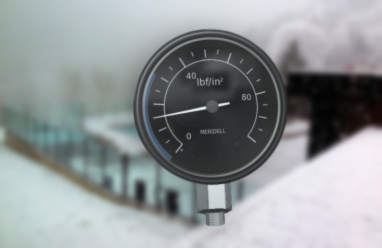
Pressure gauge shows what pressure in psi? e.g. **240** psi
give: **15** psi
